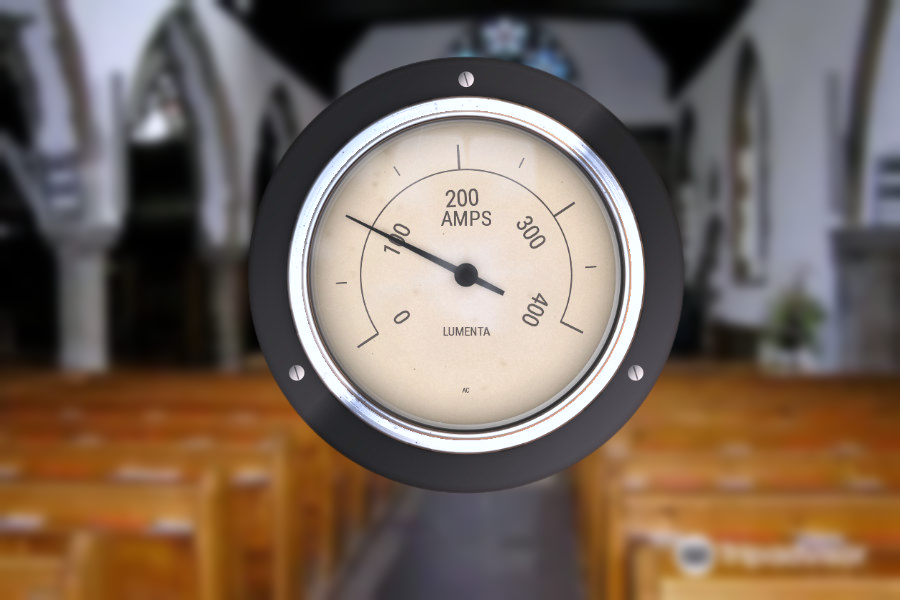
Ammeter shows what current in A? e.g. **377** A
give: **100** A
